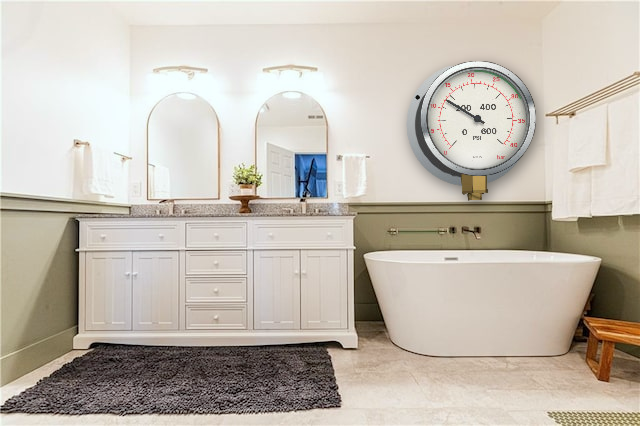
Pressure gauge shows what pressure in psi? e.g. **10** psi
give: **175** psi
